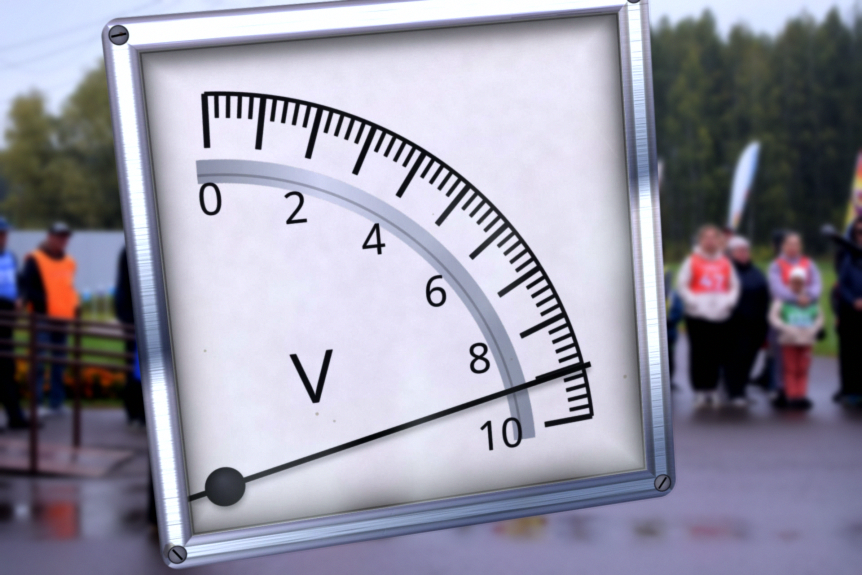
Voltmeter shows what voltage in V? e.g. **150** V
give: **9** V
